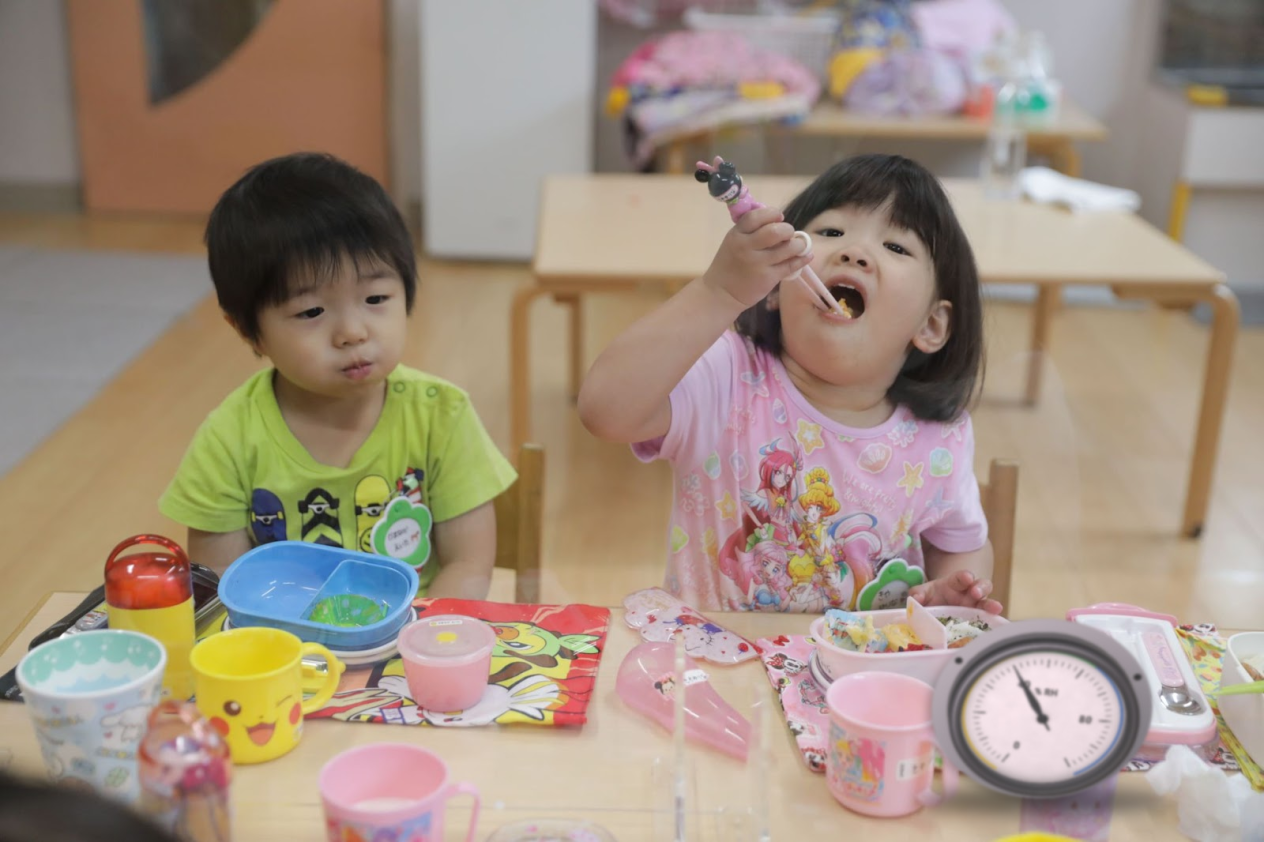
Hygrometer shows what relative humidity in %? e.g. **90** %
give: **40** %
